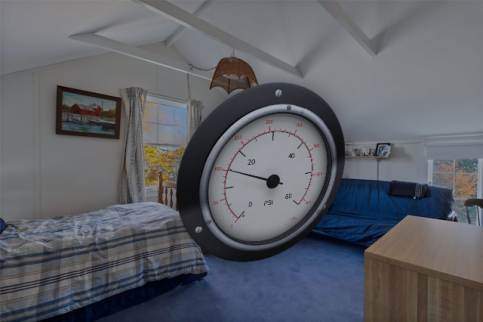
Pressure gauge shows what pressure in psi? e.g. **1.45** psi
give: **15** psi
